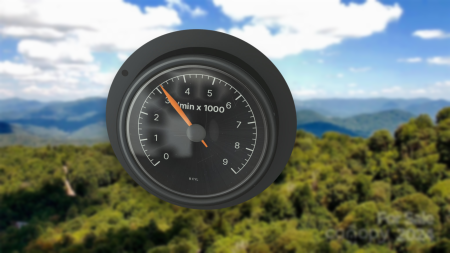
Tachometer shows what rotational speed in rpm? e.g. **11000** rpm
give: **3200** rpm
